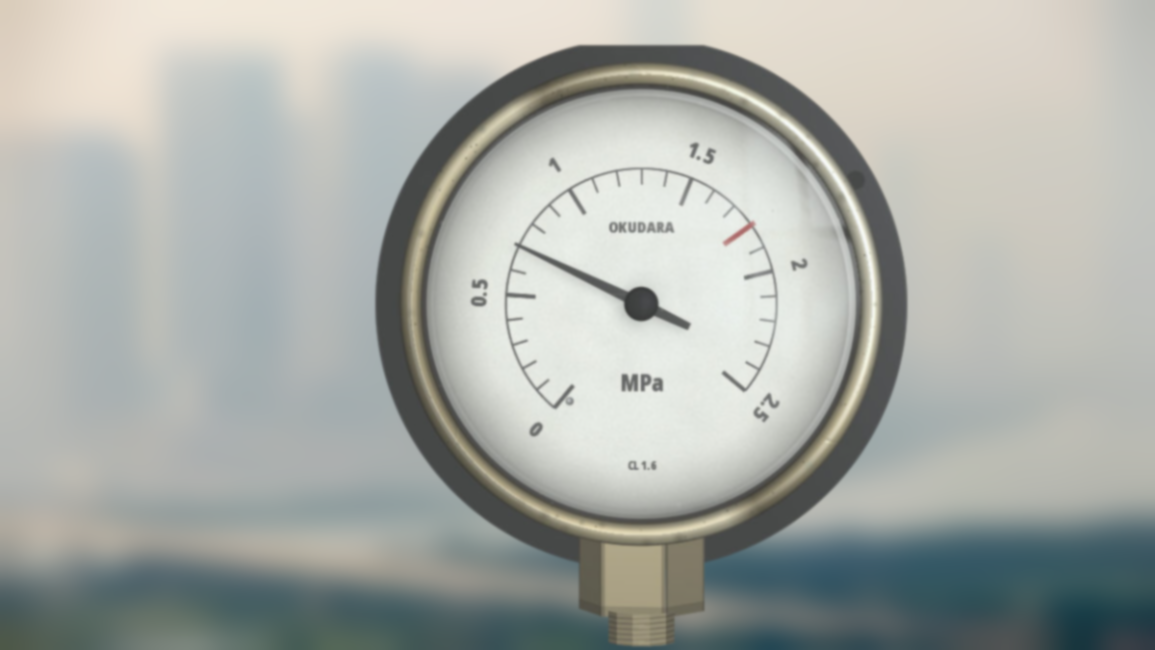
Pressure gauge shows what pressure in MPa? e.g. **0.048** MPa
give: **0.7** MPa
